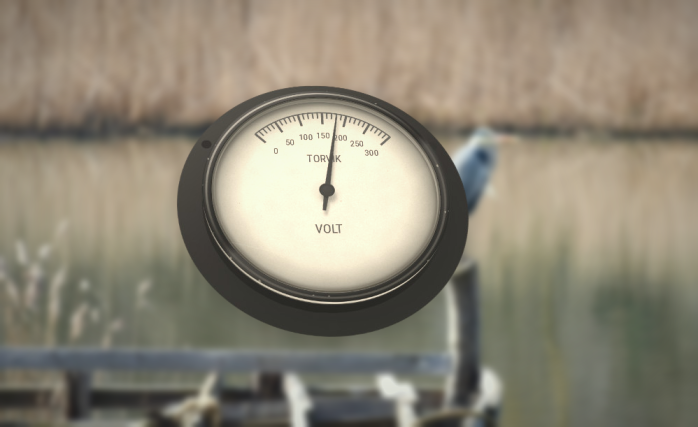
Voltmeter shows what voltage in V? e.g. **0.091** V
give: **180** V
